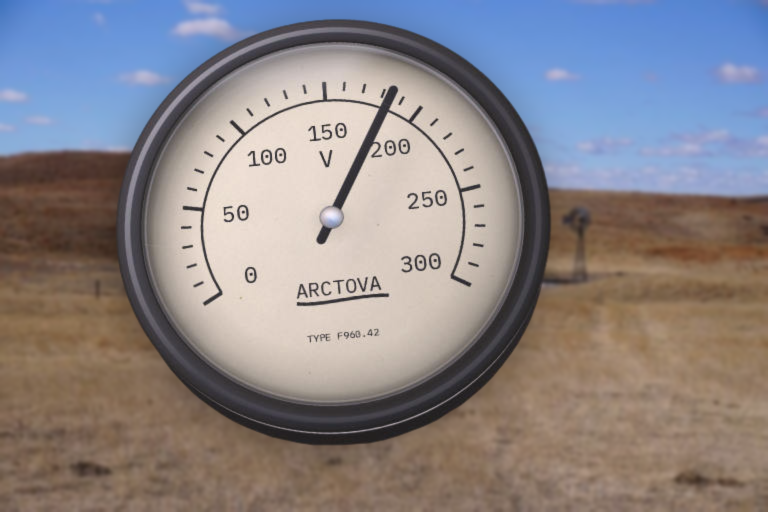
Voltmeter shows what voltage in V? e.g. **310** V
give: **185** V
